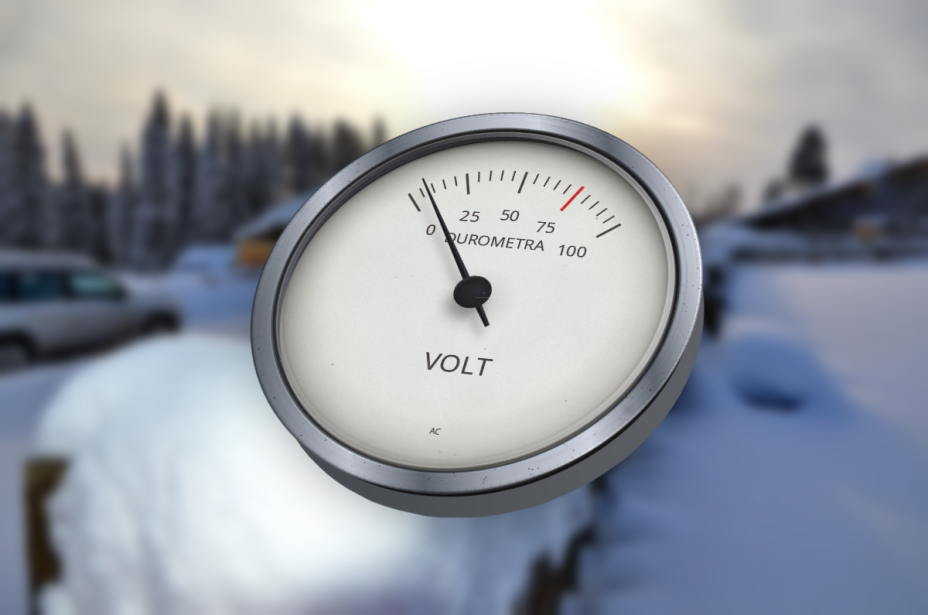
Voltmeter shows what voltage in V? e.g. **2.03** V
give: **7.5** V
